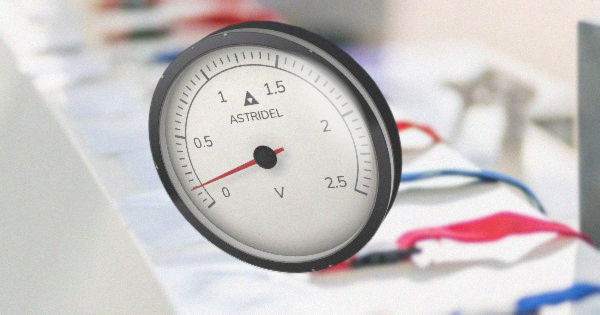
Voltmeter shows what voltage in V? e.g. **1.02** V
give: **0.15** V
